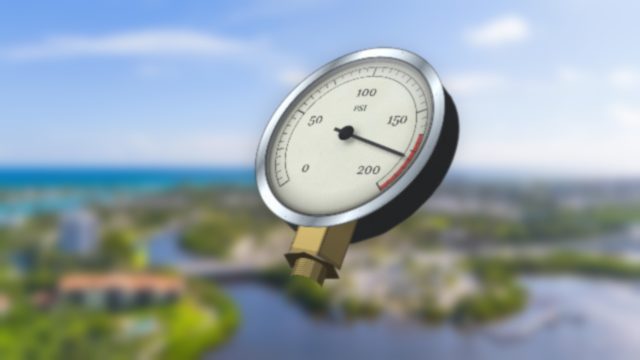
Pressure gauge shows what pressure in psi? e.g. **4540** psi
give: **180** psi
